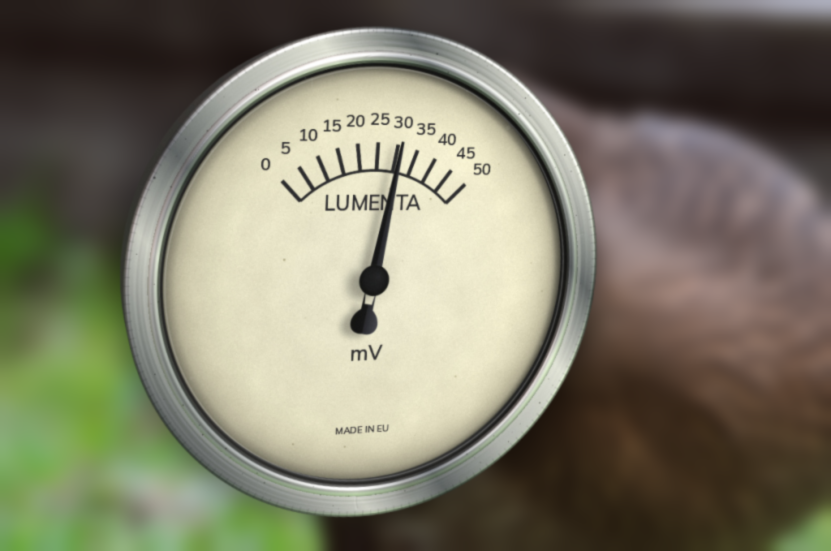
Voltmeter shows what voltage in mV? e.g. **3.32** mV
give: **30** mV
